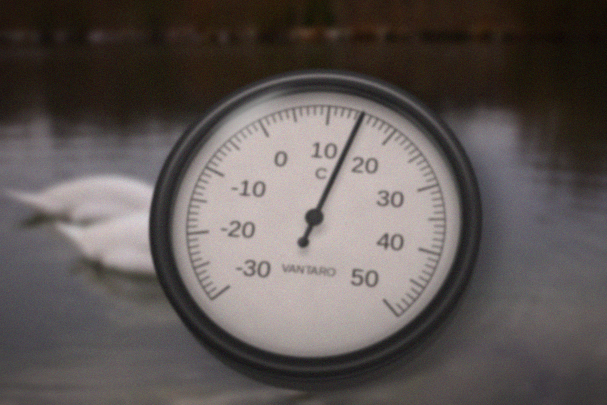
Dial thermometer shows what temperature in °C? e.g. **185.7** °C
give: **15** °C
